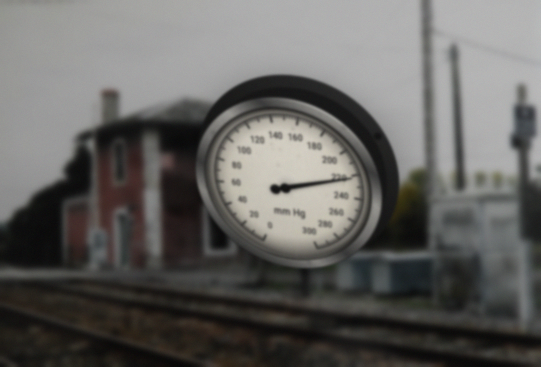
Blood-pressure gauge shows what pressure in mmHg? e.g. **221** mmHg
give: **220** mmHg
